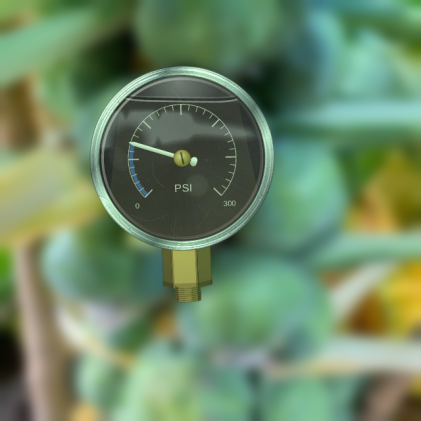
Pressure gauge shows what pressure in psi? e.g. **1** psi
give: **70** psi
